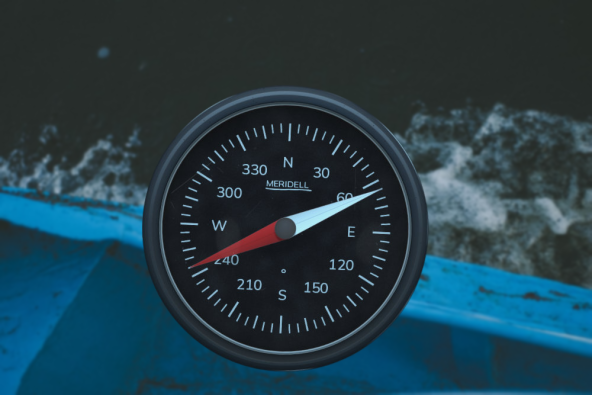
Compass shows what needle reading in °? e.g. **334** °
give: **245** °
